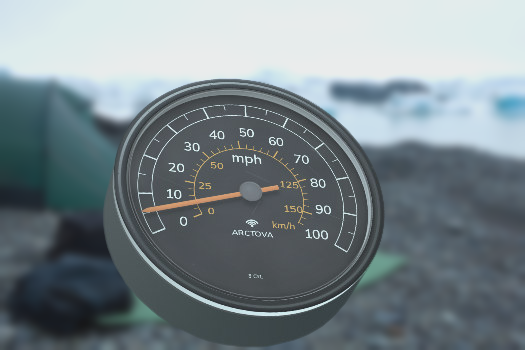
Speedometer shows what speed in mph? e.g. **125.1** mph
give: **5** mph
